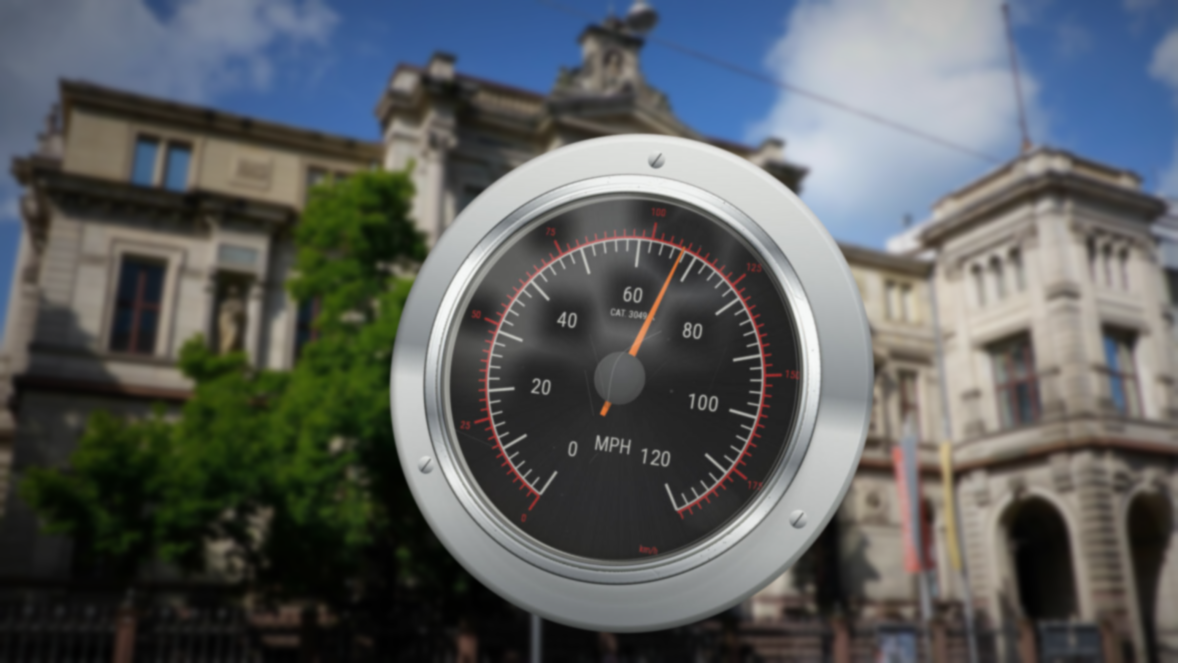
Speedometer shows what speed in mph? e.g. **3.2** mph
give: **68** mph
